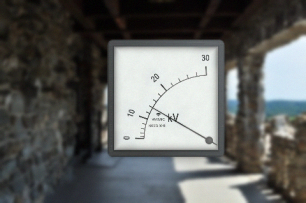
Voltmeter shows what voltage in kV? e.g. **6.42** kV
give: **14** kV
